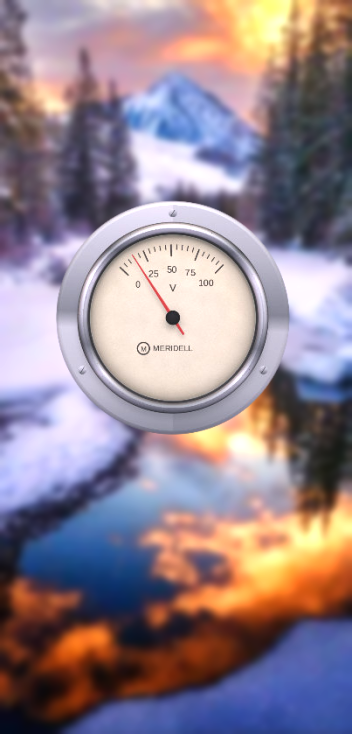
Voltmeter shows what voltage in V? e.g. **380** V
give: **15** V
